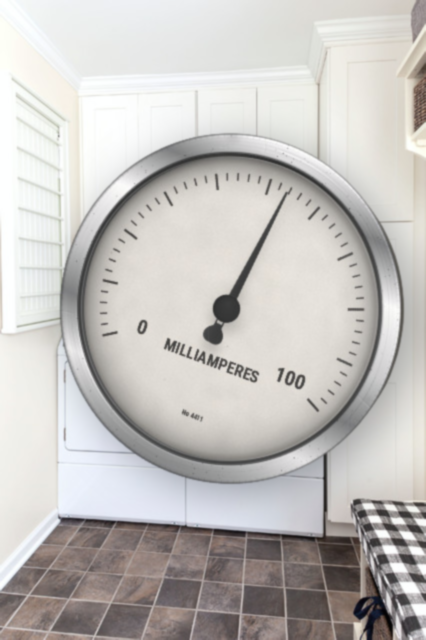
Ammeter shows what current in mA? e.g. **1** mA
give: **54** mA
